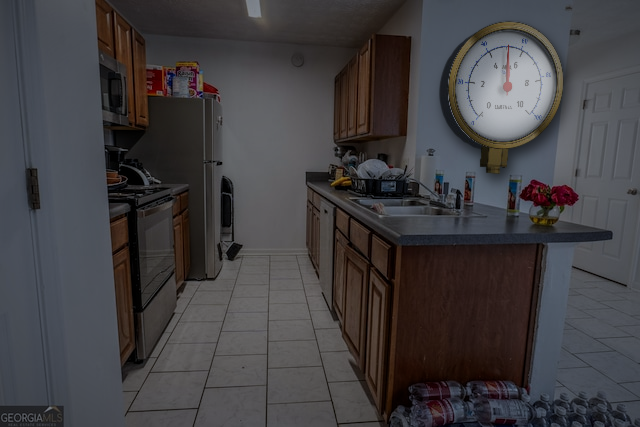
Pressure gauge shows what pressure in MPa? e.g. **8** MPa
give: **5** MPa
